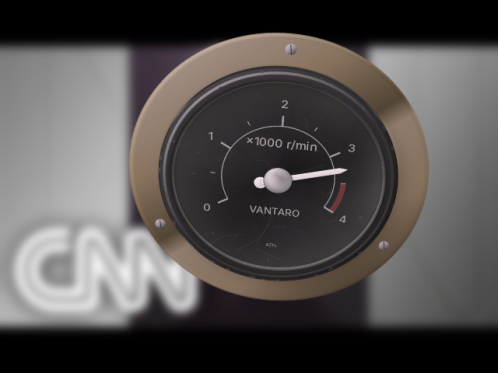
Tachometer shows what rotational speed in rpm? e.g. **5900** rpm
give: **3250** rpm
